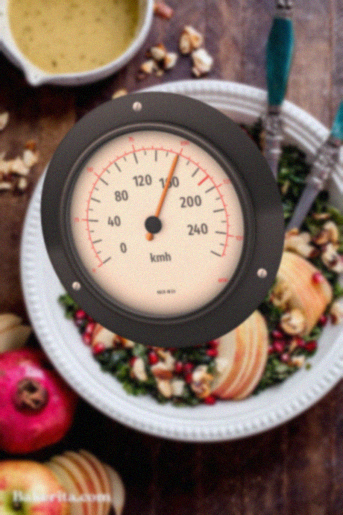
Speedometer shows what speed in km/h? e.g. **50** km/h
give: **160** km/h
